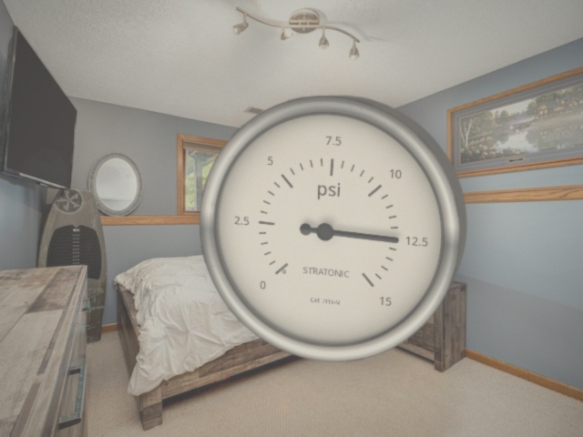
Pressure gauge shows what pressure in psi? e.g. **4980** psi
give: **12.5** psi
